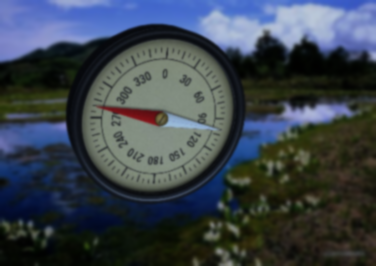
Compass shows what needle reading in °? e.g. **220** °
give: **280** °
